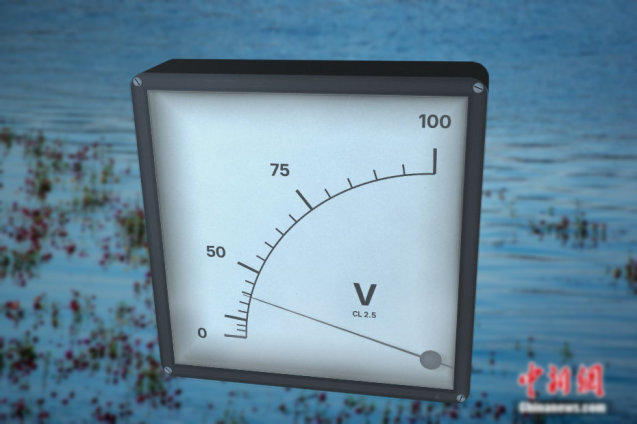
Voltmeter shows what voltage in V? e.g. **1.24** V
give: **40** V
